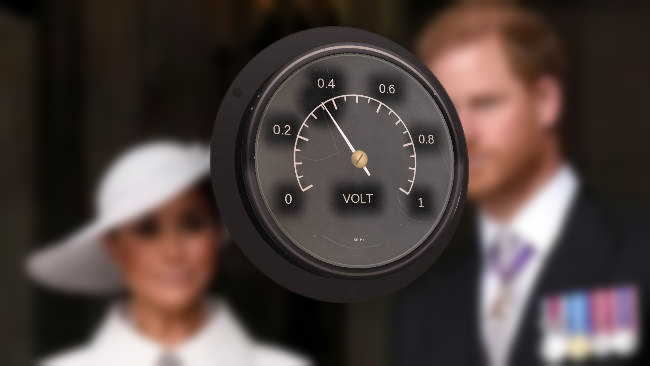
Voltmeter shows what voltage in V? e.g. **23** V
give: **0.35** V
